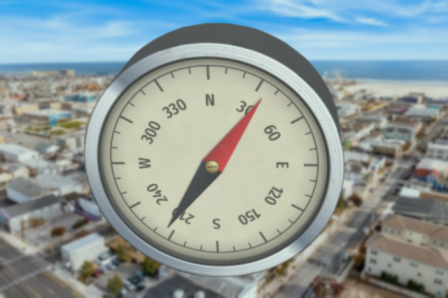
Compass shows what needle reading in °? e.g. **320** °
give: **35** °
